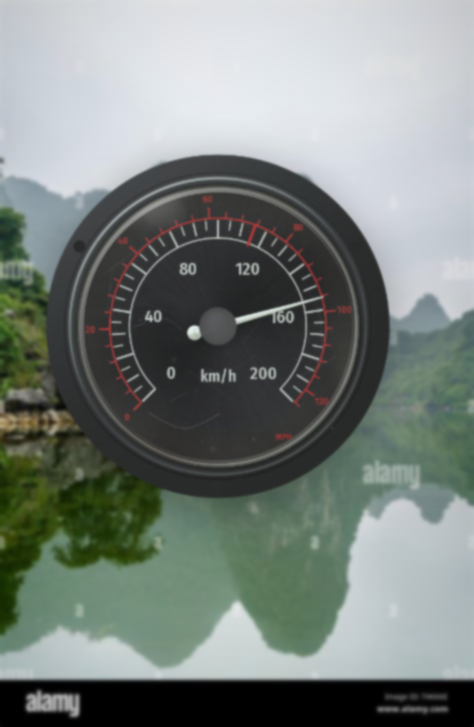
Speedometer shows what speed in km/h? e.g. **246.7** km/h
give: **155** km/h
